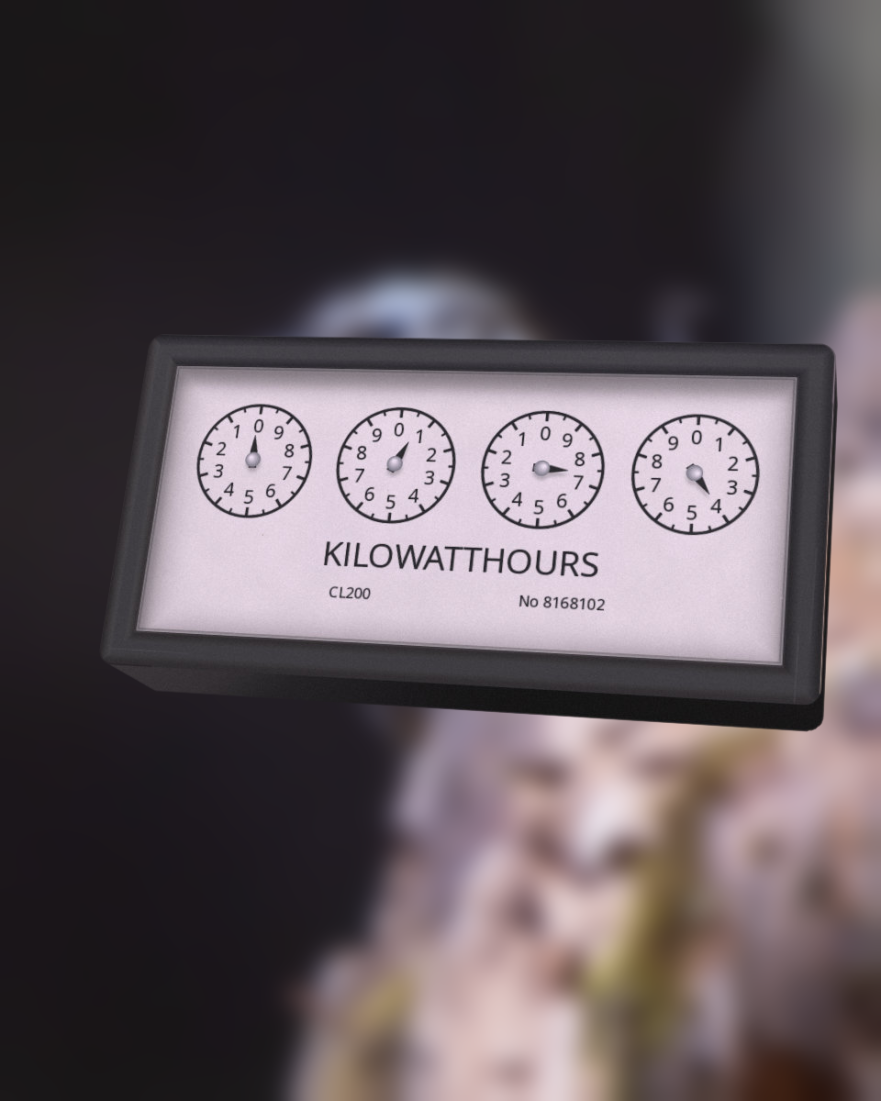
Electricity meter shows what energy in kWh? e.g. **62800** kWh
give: **74** kWh
